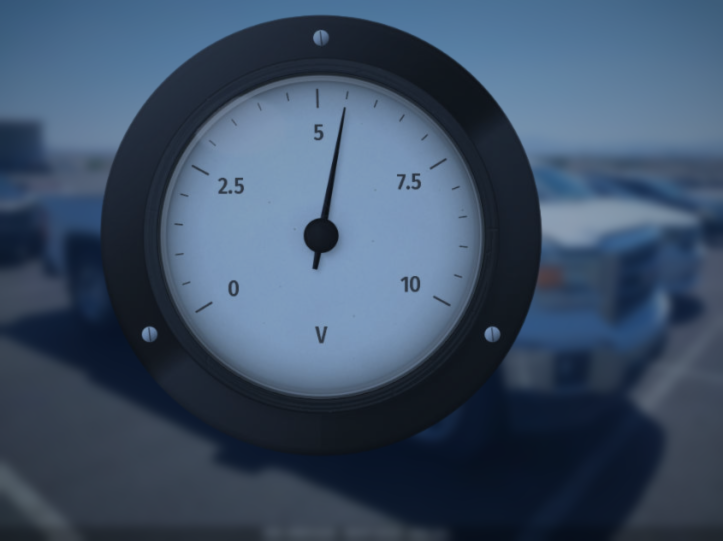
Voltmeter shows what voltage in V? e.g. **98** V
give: **5.5** V
